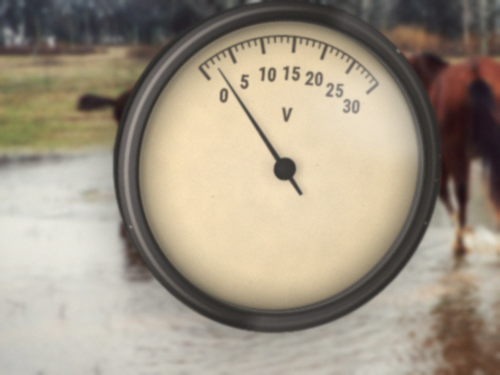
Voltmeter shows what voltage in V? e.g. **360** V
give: **2** V
